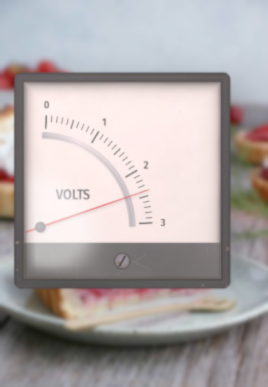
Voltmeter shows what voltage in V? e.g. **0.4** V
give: **2.4** V
